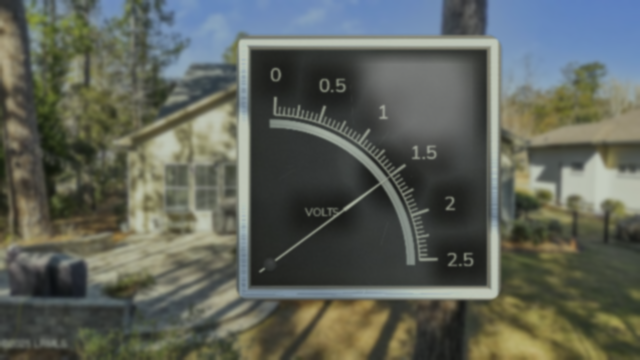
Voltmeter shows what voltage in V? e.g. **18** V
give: **1.5** V
